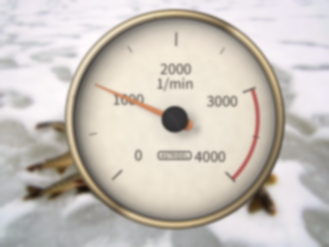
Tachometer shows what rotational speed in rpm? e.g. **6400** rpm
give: **1000** rpm
